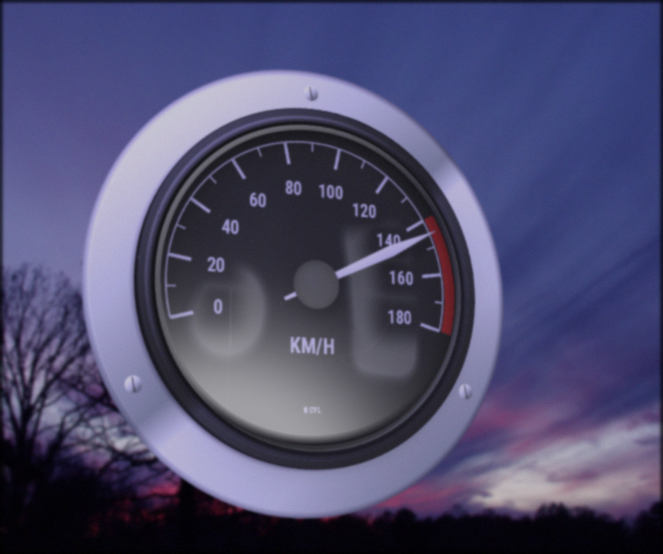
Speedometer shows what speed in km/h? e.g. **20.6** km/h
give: **145** km/h
